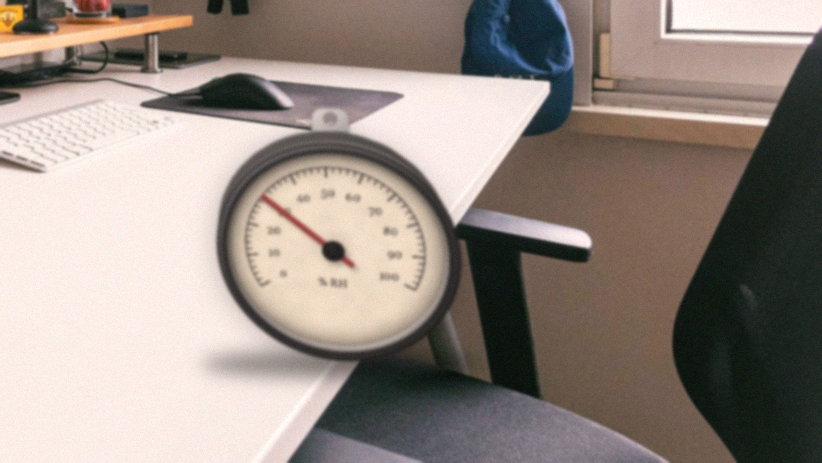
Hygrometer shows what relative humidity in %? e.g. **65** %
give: **30** %
